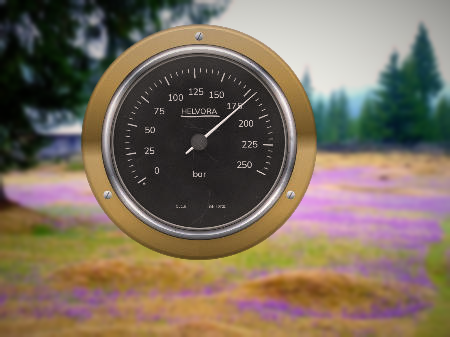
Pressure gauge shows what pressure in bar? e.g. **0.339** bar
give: **180** bar
